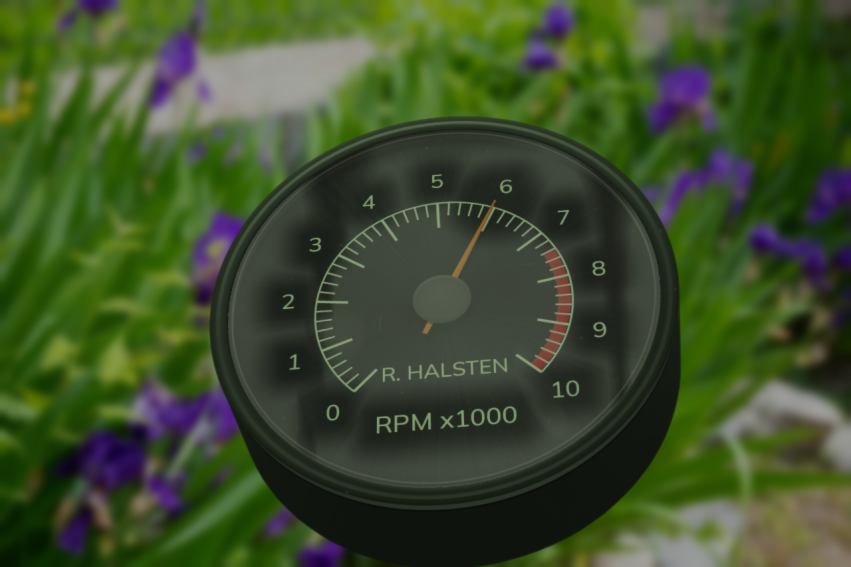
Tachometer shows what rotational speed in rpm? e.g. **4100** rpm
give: **6000** rpm
